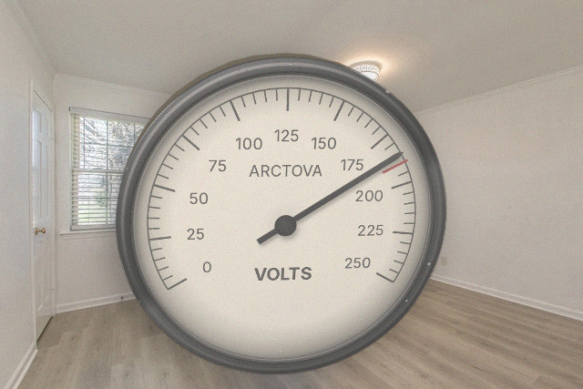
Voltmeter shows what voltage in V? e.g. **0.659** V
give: **185** V
